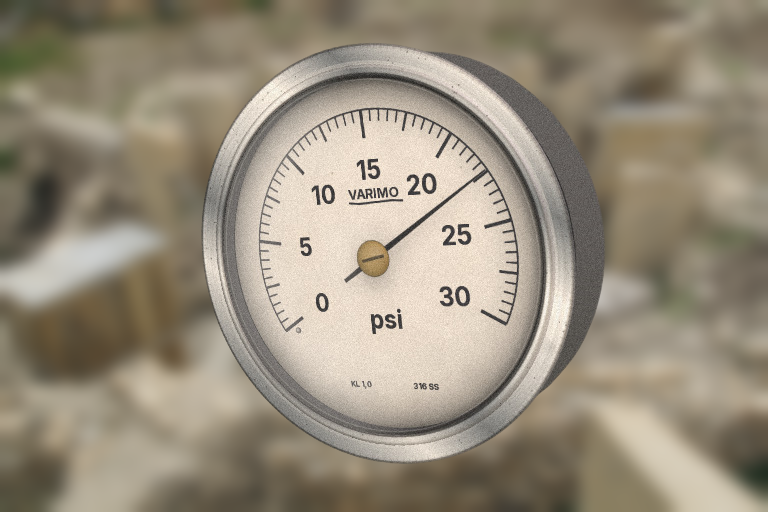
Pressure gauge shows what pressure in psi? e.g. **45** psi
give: **22.5** psi
